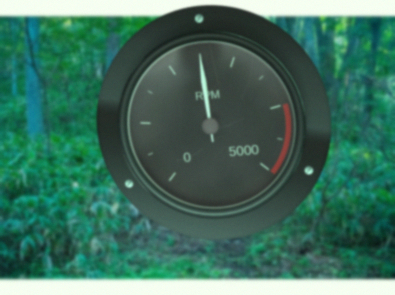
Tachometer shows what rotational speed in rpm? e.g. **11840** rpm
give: **2500** rpm
